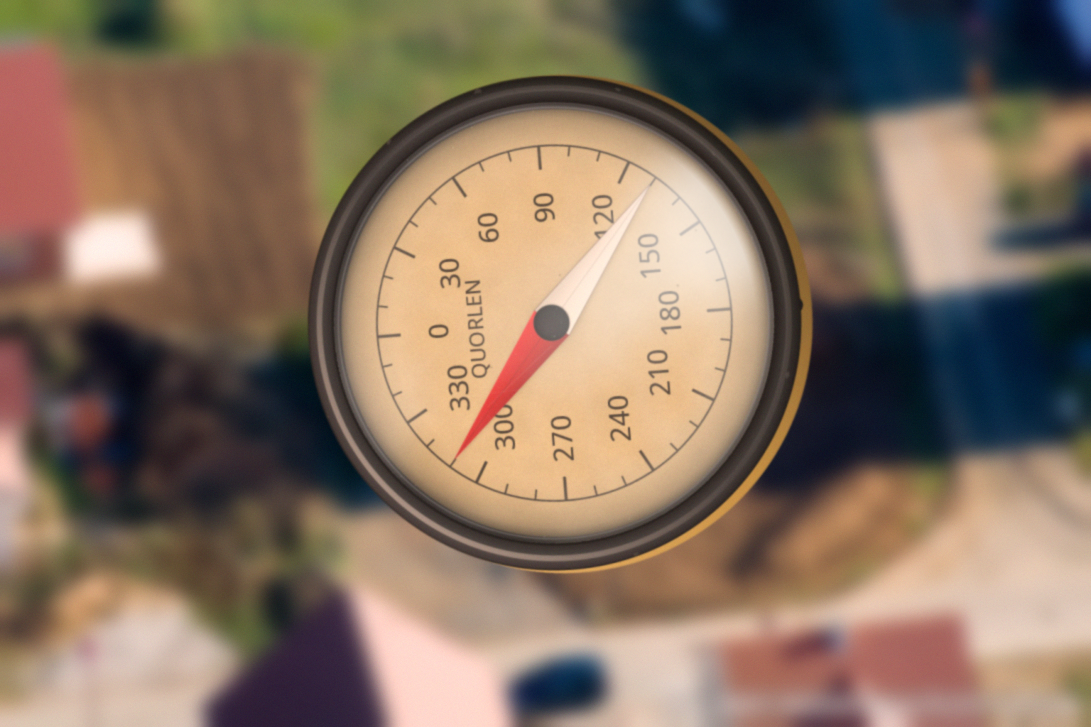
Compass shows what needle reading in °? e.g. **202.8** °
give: **310** °
